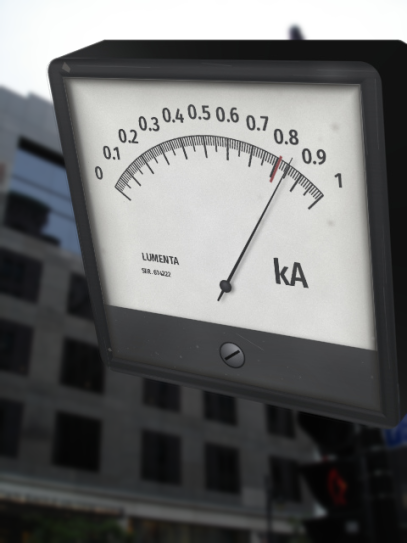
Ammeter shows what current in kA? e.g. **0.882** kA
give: **0.85** kA
